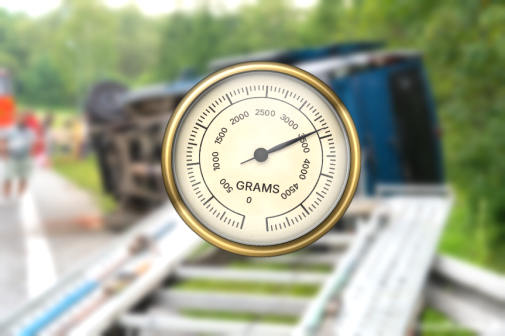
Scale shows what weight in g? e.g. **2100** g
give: **3400** g
